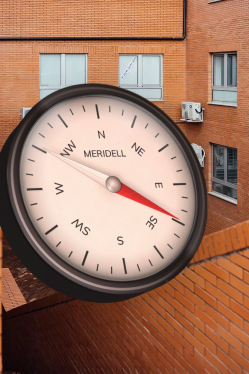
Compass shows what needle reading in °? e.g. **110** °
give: **120** °
